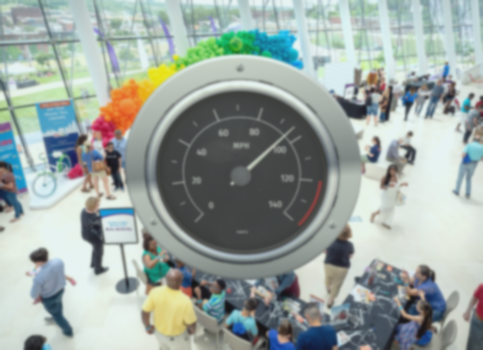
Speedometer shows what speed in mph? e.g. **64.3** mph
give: **95** mph
